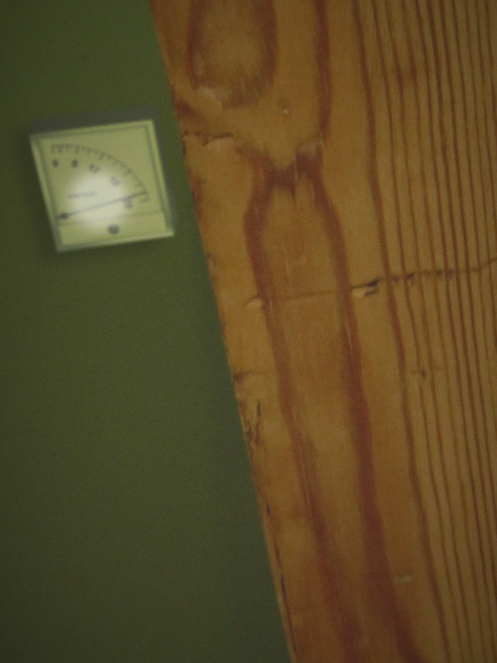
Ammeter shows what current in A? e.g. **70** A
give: **19** A
